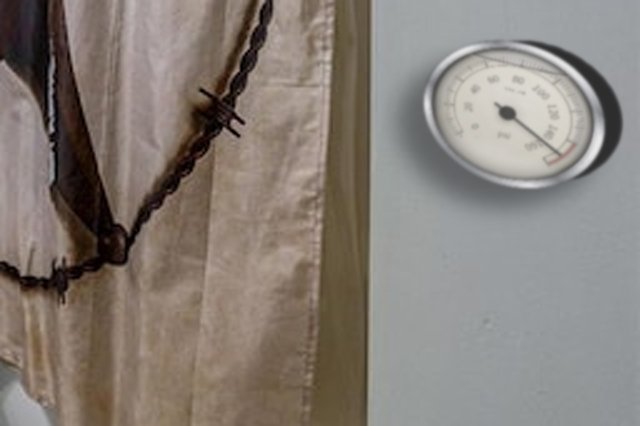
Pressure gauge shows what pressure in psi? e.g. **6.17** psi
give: **150** psi
